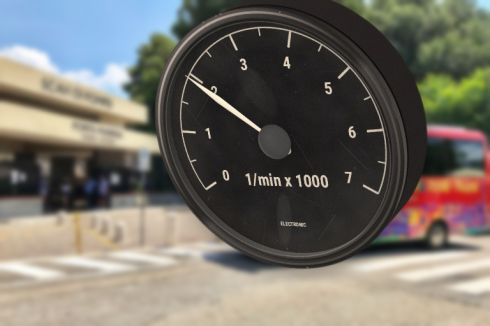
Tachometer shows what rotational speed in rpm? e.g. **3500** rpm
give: **2000** rpm
